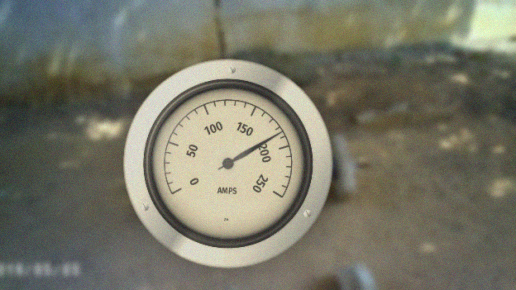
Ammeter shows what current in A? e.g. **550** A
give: **185** A
